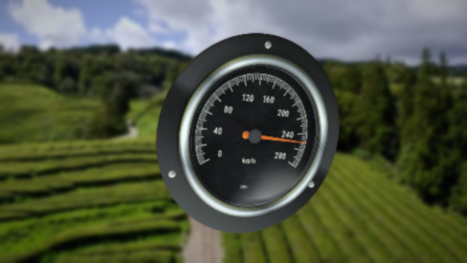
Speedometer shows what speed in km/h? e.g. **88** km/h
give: **250** km/h
